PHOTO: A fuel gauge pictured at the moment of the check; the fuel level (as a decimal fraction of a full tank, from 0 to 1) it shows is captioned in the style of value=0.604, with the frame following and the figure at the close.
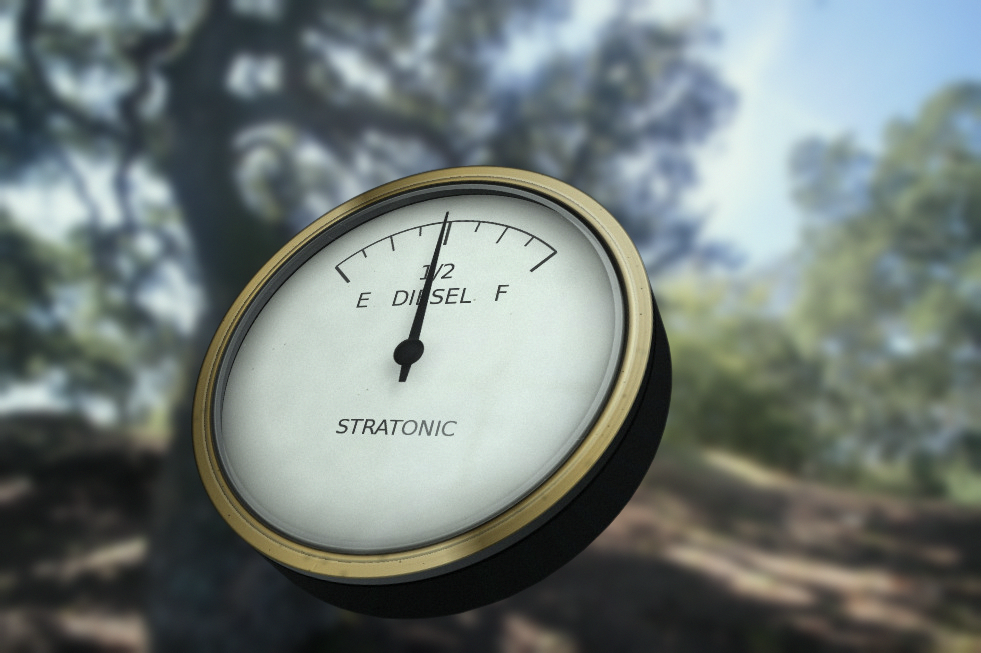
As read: value=0.5
